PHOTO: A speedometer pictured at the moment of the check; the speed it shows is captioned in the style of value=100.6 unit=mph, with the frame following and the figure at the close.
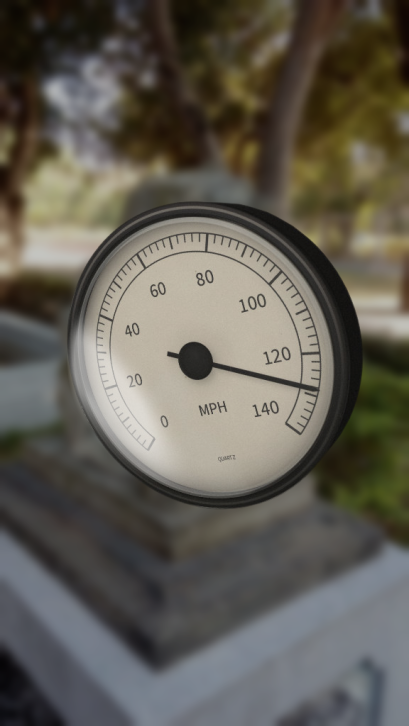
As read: value=128 unit=mph
